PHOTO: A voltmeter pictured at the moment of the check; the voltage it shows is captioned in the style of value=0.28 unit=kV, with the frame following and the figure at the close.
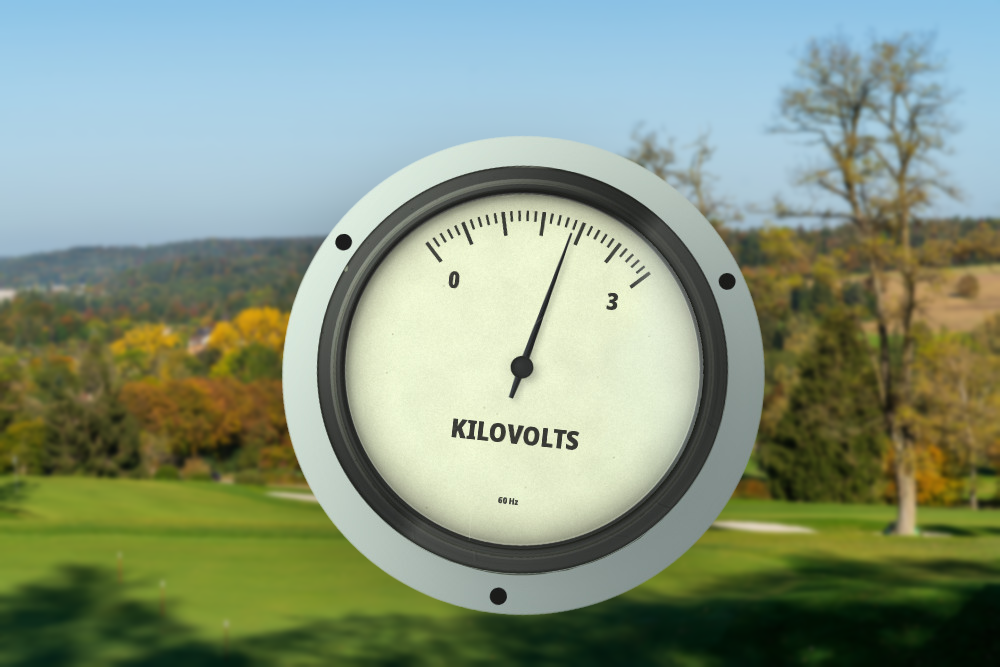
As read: value=1.9 unit=kV
